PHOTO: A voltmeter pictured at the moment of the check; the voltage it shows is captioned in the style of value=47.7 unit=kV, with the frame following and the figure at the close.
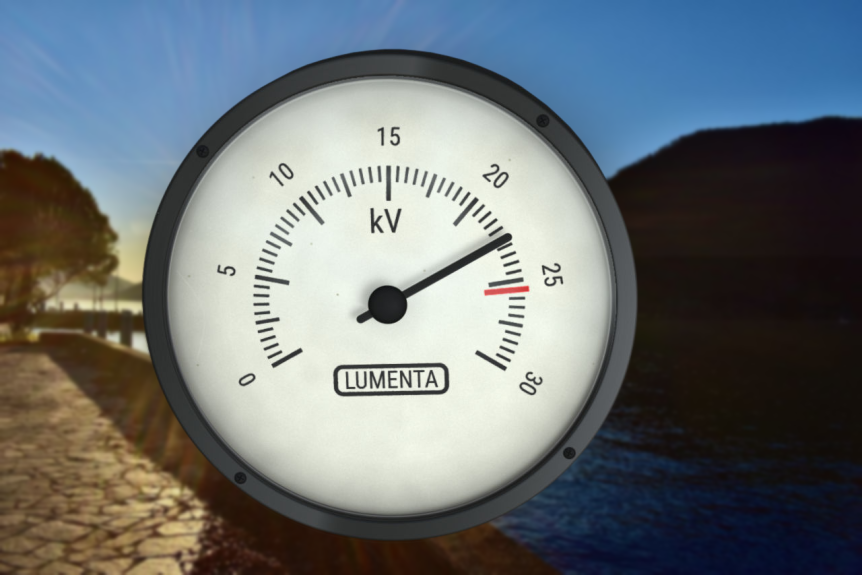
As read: value=22.5 unit=kV
